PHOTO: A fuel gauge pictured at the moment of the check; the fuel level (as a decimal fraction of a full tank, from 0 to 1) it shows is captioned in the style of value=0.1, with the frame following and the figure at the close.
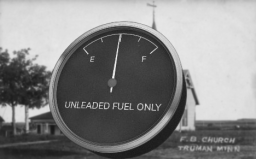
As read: value=0.5
